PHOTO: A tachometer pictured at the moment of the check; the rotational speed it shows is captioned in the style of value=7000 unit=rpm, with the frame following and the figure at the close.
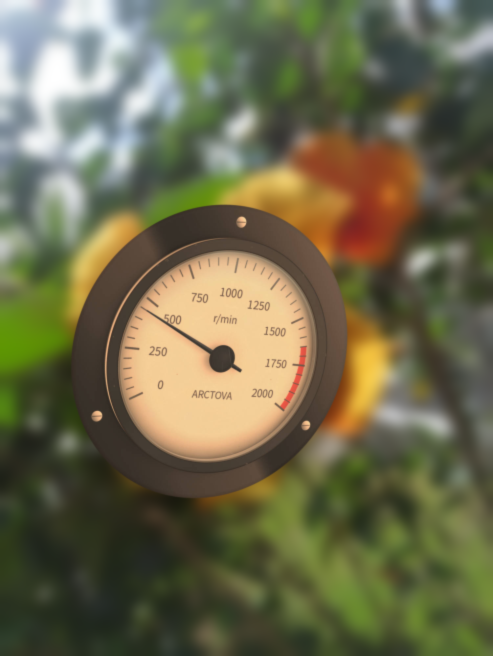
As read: value=450 unit=rpm
